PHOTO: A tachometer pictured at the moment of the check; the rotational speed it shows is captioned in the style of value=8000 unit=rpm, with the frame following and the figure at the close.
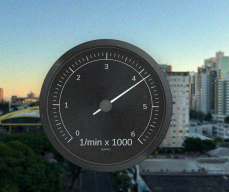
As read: value=4200 unit=rpm
